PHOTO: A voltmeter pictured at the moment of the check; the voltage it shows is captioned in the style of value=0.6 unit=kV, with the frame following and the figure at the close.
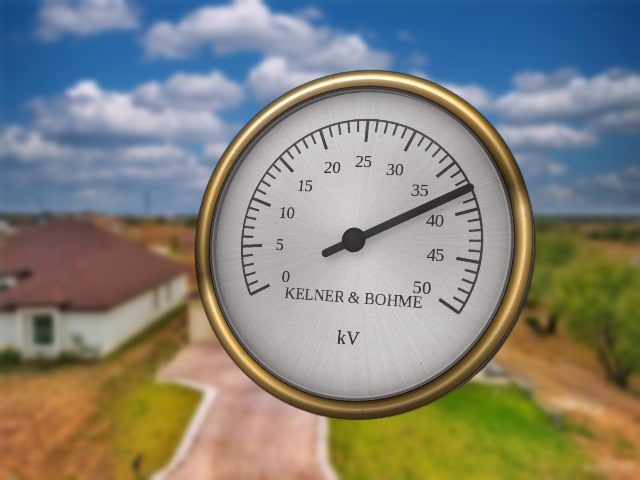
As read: value=38 unit=kV
